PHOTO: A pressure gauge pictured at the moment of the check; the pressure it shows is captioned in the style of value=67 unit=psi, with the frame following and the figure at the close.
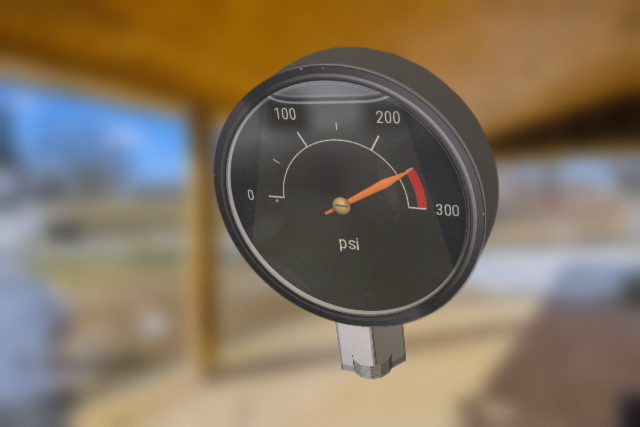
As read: value=250 unit=psi
